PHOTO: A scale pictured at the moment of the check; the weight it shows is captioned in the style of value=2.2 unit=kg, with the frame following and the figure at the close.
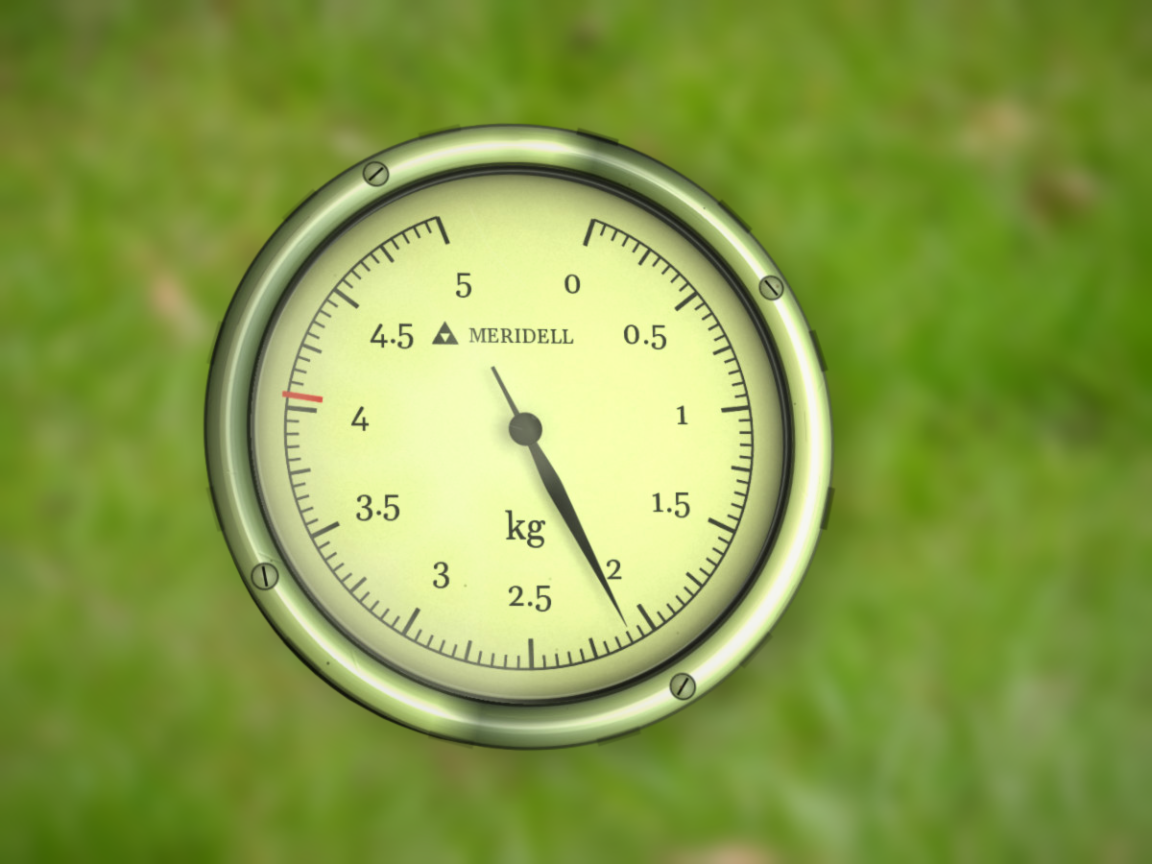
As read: value=2.1 unit=kg
